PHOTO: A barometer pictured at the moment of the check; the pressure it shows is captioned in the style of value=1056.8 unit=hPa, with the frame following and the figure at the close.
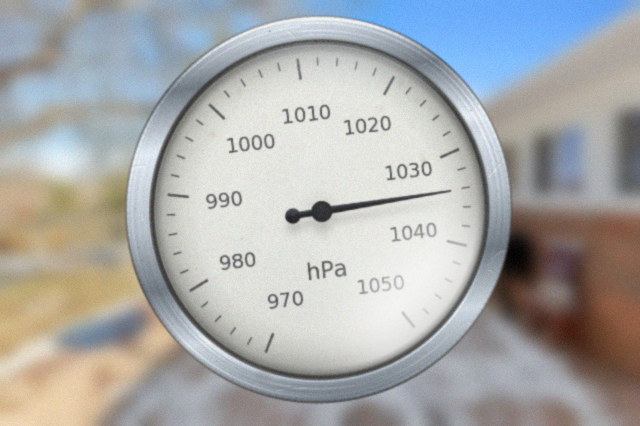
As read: value=1034 unit=hPa
